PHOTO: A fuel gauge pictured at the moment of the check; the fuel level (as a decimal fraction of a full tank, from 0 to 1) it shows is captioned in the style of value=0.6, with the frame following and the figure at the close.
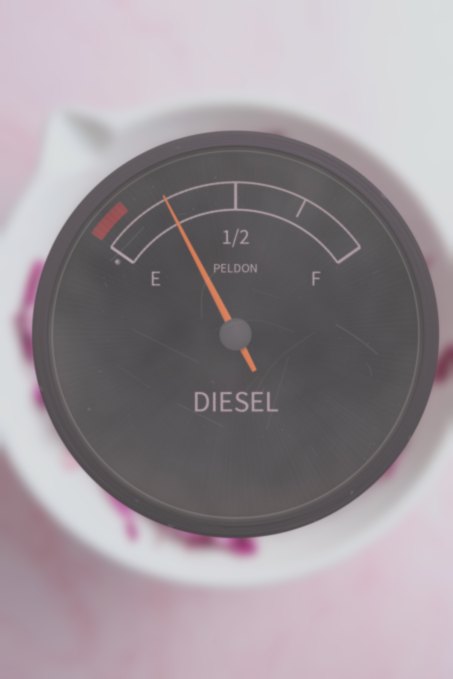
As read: value=0.25
